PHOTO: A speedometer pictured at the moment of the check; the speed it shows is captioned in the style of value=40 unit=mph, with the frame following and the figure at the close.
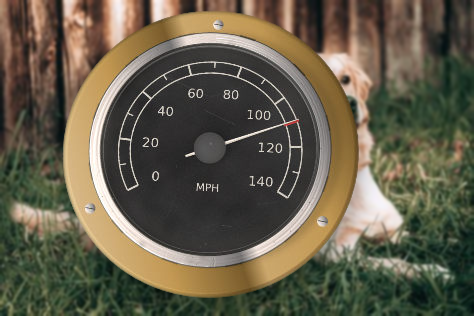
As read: value=110 unit=mph
